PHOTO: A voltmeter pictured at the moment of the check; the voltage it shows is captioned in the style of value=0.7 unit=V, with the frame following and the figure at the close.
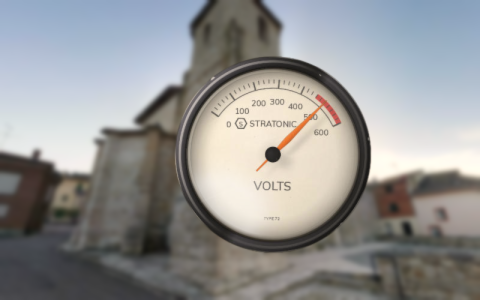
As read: value=500 unit=V
